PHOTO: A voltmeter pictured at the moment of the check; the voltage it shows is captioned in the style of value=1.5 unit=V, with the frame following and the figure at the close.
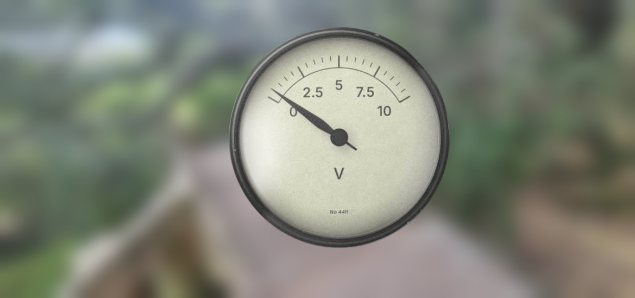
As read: value=0.5 unit=V
